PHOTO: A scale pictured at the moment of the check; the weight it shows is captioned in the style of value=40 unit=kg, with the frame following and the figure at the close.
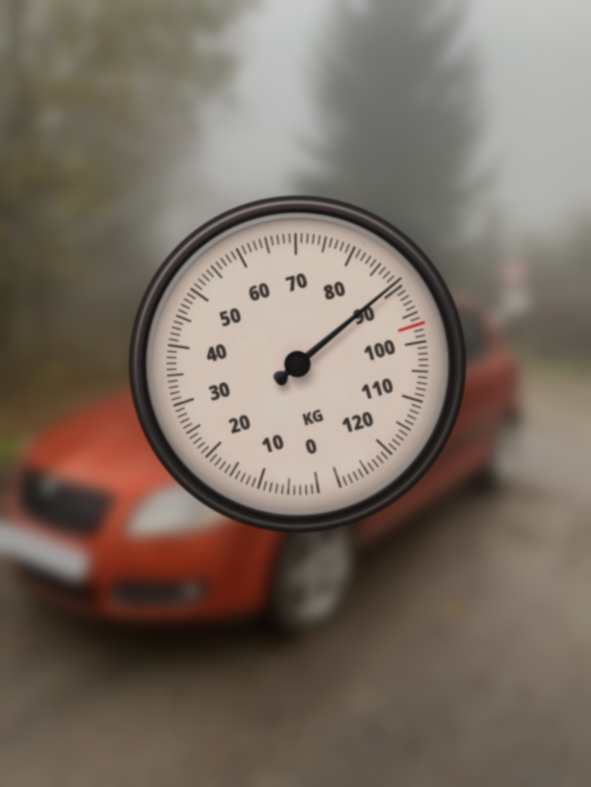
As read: value=89 unit=kg
